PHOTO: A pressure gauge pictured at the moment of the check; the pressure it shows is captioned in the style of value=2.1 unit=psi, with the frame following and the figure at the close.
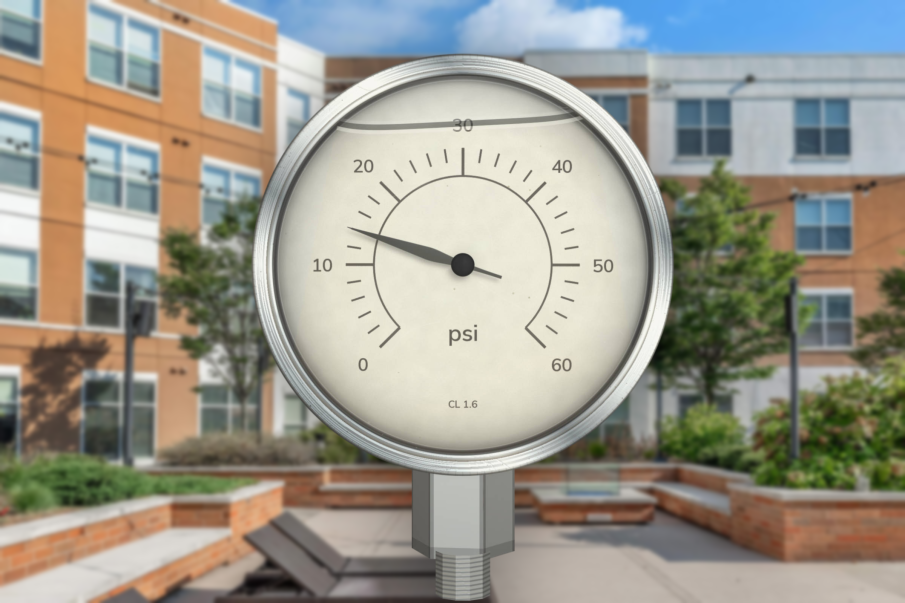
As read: value=14 unit=psi
